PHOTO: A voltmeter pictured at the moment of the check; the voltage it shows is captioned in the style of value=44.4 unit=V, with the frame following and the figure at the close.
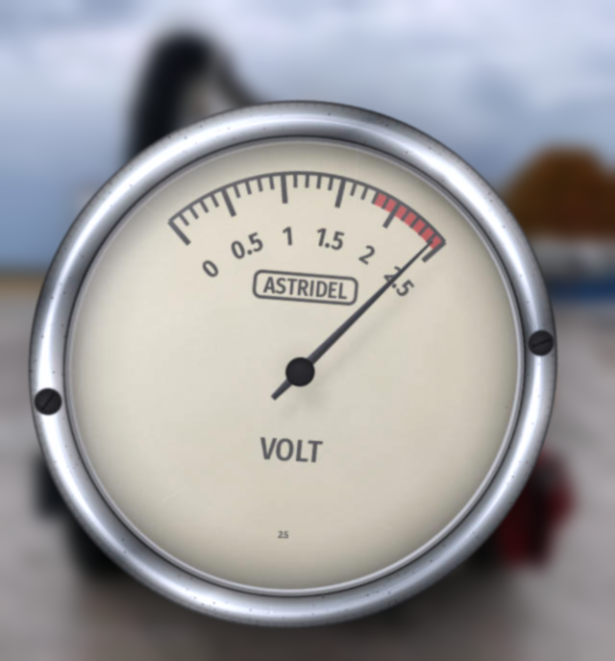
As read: value=2.4 unit=V
